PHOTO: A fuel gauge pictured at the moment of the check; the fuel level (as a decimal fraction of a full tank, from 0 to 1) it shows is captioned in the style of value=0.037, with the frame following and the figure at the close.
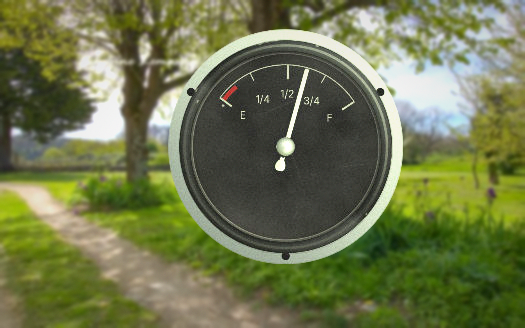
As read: value=0.625
